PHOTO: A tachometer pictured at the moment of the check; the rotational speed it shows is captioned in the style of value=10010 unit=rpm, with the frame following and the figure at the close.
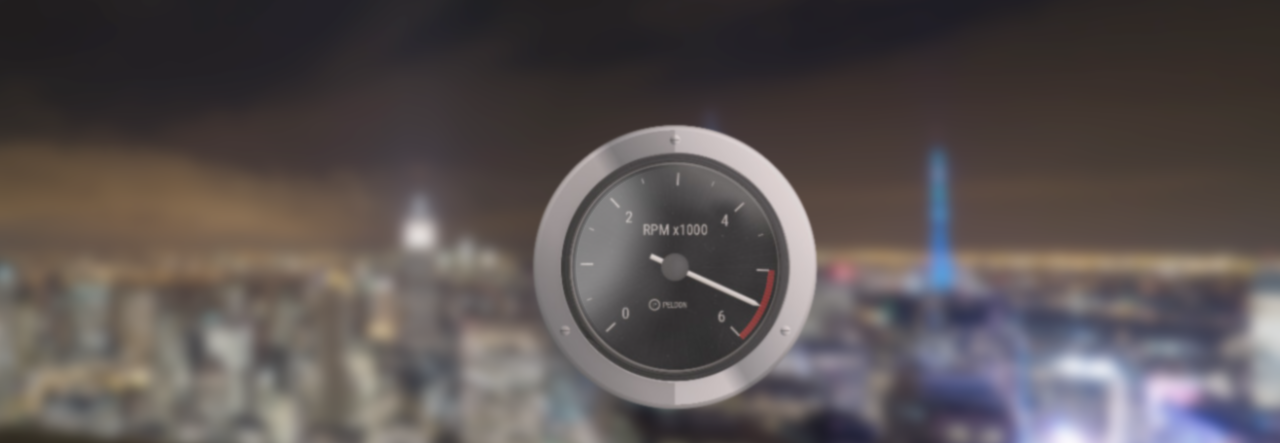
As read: value=5500 unit=rpm
